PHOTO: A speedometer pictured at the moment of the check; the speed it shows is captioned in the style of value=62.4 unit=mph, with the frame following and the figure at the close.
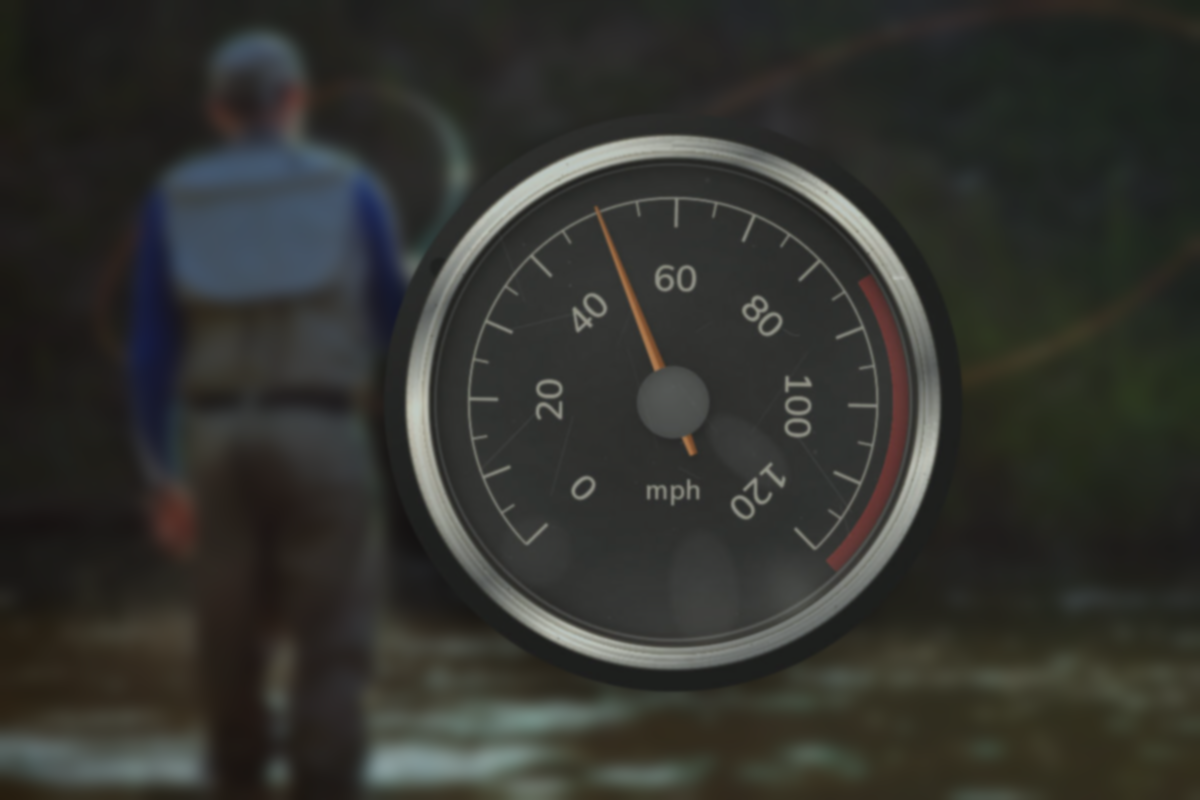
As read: value=50 unit=mph
